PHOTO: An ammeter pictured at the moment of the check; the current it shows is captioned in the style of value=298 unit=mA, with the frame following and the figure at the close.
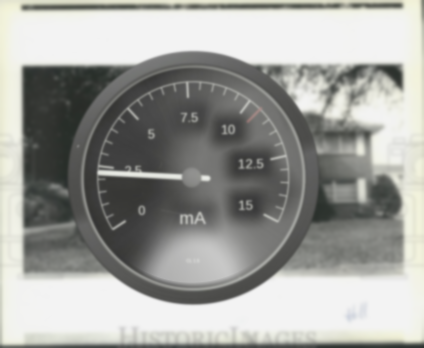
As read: value=2.25 unit=mA
